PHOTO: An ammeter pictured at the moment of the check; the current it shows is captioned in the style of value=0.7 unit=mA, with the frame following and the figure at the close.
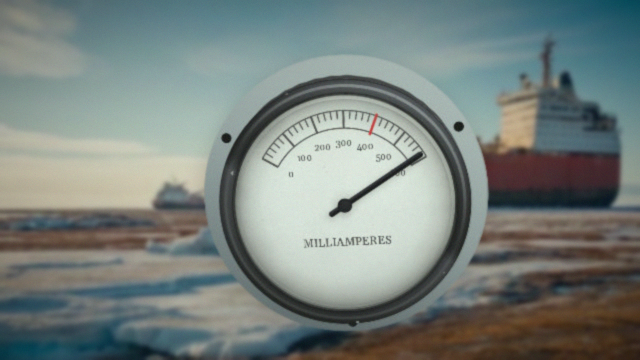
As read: value=580 unit=mA
